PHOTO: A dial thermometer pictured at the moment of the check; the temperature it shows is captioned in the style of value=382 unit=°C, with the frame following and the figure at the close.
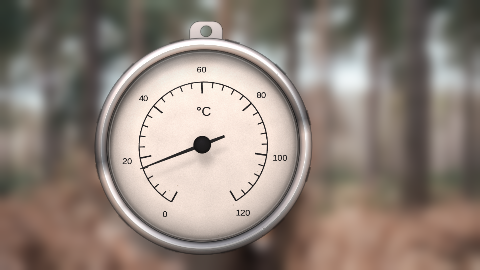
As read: value=16 unit=°C
